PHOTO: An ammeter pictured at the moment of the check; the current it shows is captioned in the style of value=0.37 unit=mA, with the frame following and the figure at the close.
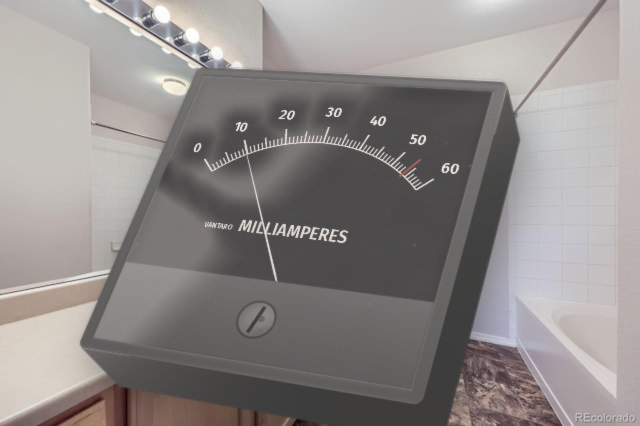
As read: value=10 unit=mA
